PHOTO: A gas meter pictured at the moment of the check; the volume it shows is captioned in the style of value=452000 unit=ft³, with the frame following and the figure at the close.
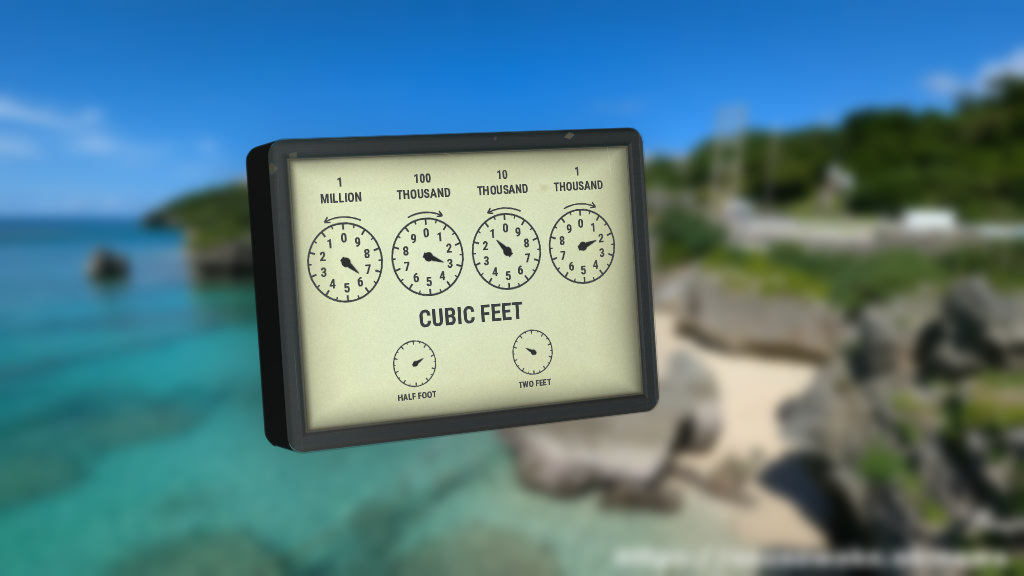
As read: value=631200 unit=ft³
